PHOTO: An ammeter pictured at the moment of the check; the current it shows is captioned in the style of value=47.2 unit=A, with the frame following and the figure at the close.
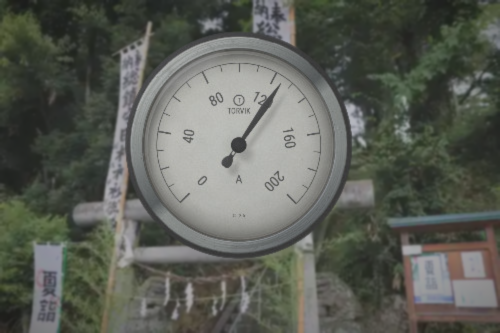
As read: value=125 unit=A
